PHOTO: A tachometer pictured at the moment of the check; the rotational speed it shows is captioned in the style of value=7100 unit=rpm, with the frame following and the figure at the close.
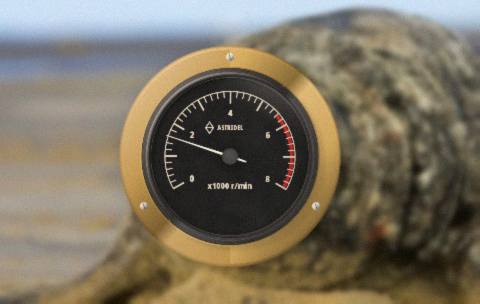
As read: value=1600 unit=rpm
